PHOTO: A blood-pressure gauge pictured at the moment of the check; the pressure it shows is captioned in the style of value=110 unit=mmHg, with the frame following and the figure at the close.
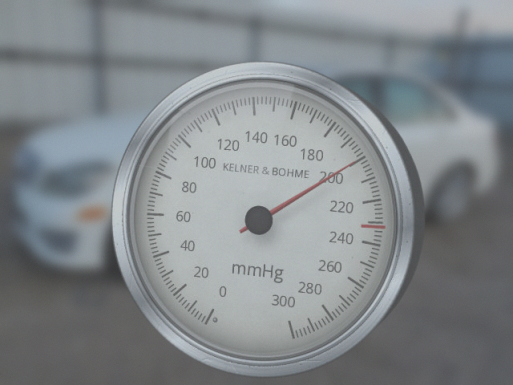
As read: value=200 unit=mmHg
